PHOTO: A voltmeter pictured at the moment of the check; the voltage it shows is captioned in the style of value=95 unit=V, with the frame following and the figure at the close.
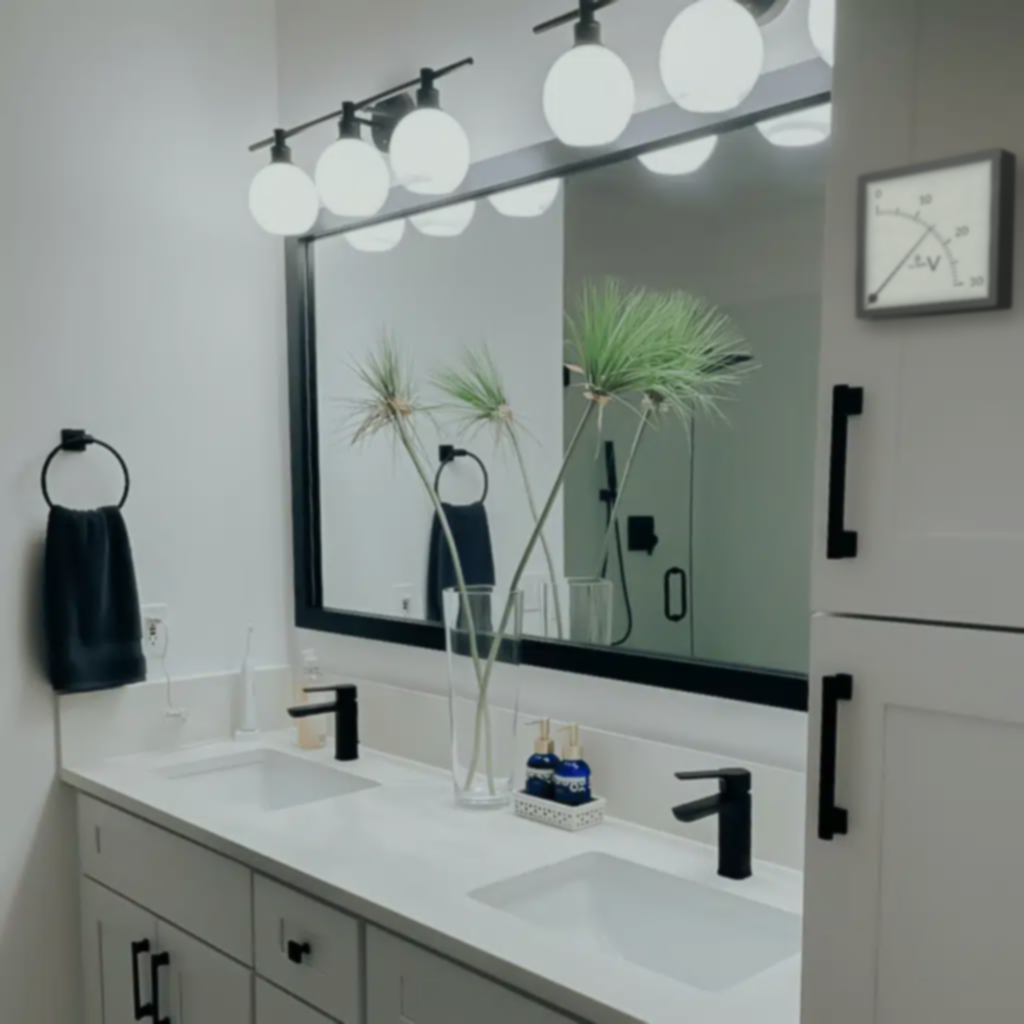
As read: value=15 unit=V
